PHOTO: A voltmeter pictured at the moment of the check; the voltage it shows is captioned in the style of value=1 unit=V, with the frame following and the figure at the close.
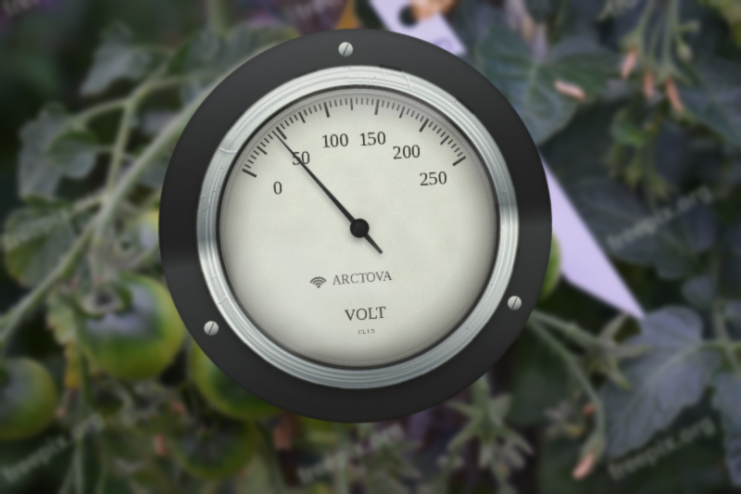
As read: value=45 unit=V
